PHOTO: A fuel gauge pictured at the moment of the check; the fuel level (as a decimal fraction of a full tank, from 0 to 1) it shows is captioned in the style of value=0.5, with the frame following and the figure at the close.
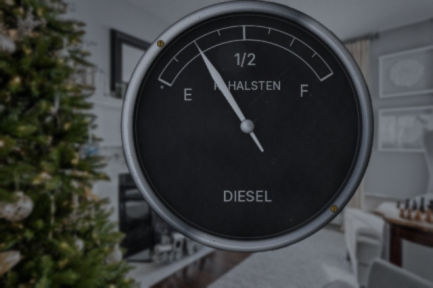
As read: value=0.25
